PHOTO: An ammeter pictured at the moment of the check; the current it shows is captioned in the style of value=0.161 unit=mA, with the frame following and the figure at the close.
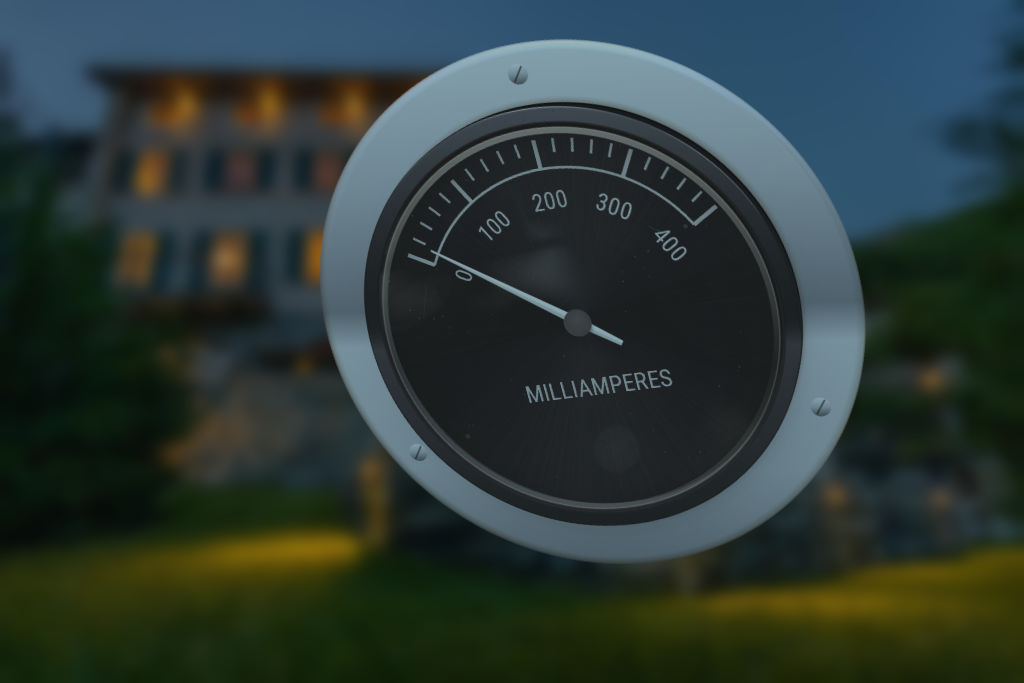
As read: value=20 unit=mA
